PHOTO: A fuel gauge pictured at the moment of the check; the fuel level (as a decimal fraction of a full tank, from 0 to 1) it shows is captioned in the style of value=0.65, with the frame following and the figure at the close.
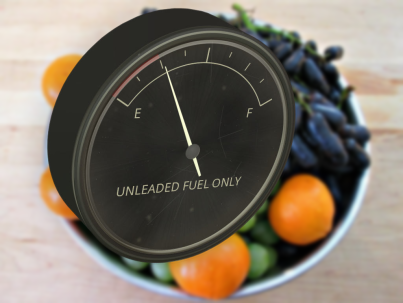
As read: value=0.25
